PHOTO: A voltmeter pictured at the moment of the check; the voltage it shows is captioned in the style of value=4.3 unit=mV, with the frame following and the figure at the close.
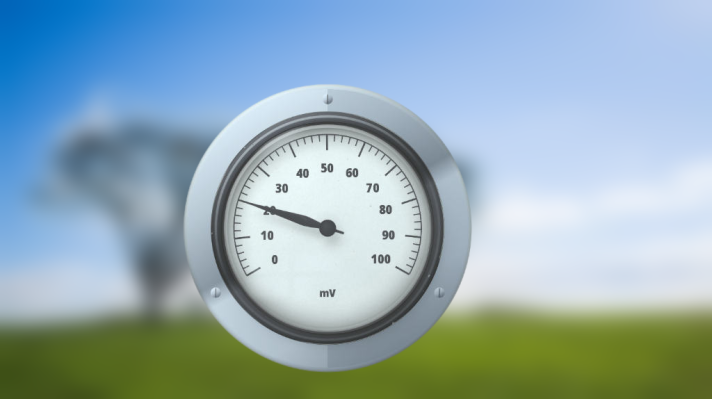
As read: value=20 unit=mV
